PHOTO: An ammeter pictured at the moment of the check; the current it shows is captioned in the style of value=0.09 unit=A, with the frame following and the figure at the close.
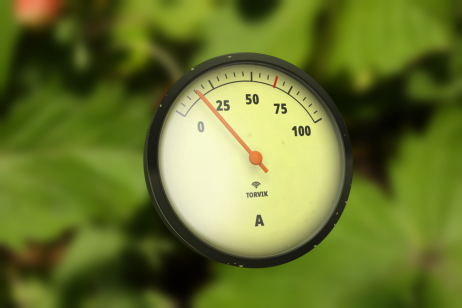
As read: value=15 unit=A
